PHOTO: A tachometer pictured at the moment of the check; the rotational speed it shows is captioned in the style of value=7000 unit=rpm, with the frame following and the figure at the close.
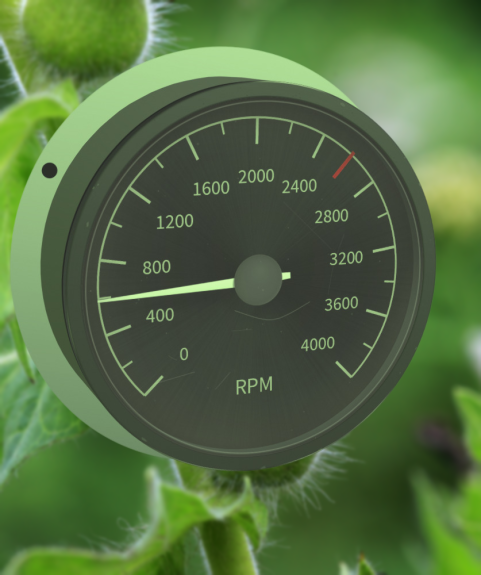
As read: value=600 unit=rpm
